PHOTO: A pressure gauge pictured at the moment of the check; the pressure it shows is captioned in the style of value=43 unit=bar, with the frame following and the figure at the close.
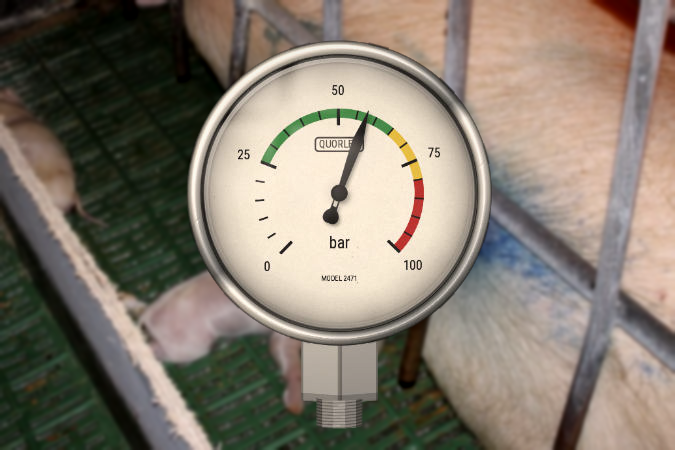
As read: value=57.5 unit=bar
